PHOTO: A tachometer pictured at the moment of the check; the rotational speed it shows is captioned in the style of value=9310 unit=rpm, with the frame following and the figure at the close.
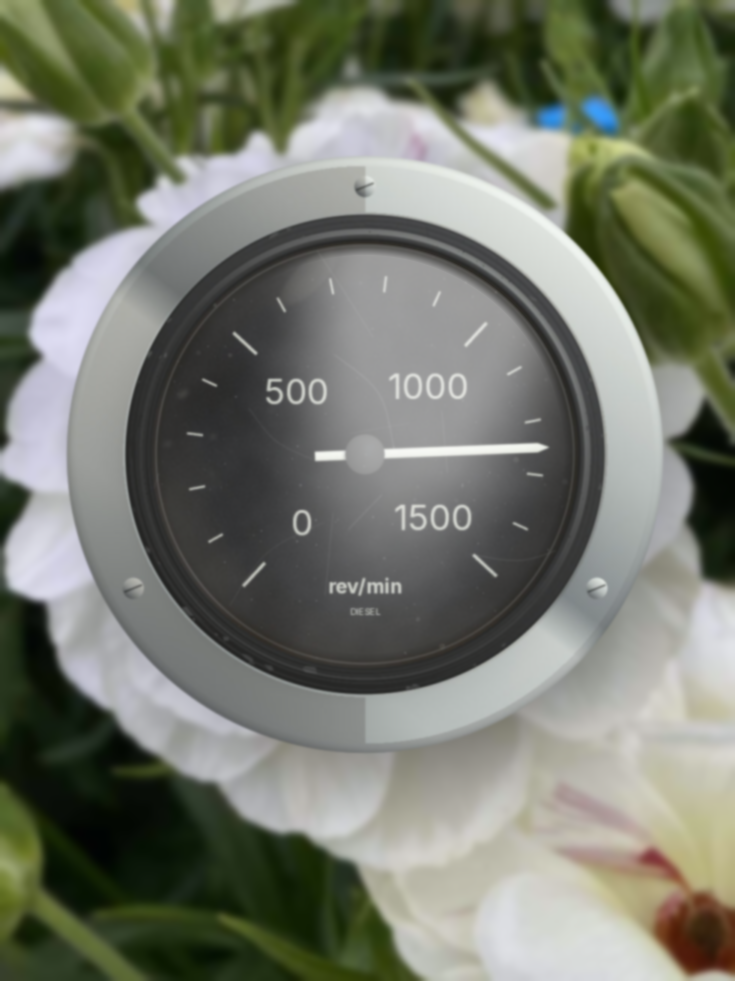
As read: value=1250 unit=rpm
